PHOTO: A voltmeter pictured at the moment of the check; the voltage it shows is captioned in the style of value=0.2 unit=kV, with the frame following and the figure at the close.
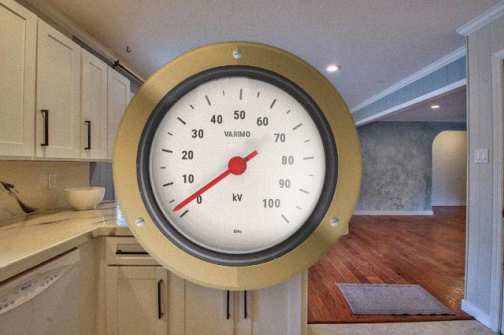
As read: value=2.5 unit=kV
